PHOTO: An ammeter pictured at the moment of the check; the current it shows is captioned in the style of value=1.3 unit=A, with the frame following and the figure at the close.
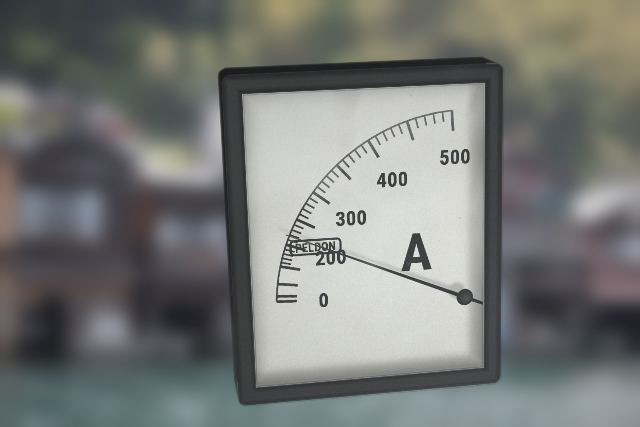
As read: value=220 unit=A
